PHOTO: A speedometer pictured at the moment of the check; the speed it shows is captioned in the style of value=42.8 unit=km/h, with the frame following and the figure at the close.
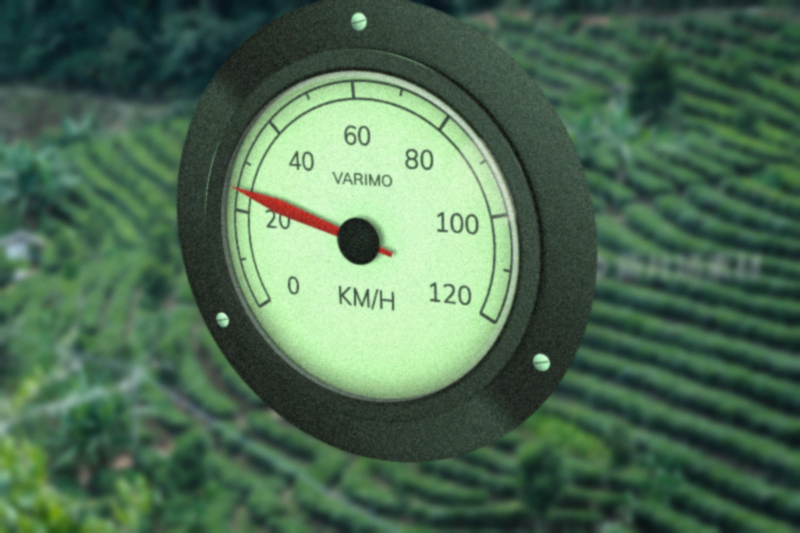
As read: value=25 unit=km/h
